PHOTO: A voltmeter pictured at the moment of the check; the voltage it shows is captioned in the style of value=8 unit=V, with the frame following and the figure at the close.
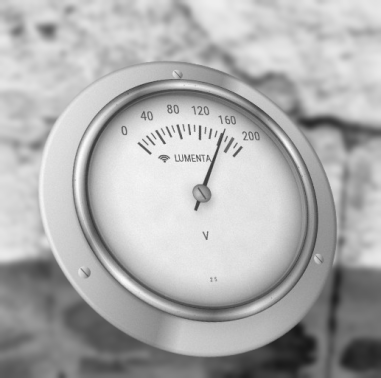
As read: value=160 unit=V
